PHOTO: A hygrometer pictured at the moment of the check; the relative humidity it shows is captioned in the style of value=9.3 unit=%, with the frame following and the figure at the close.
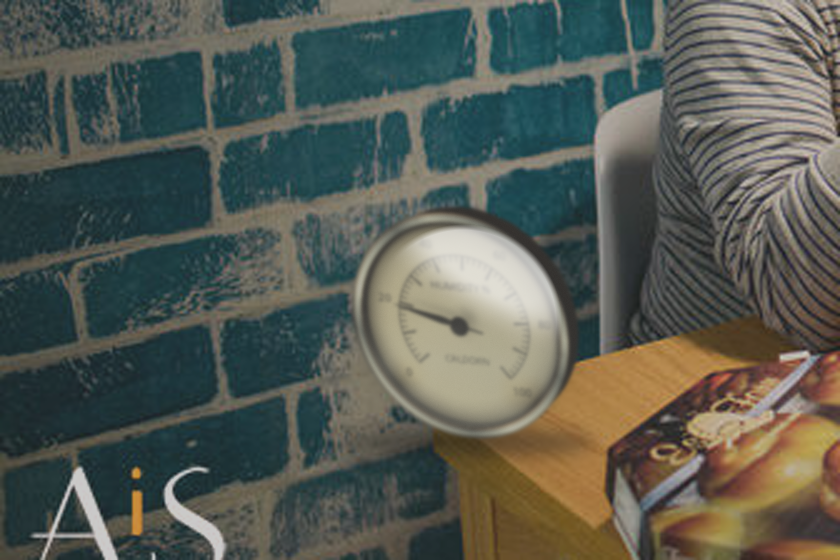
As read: value=20 unit=%
